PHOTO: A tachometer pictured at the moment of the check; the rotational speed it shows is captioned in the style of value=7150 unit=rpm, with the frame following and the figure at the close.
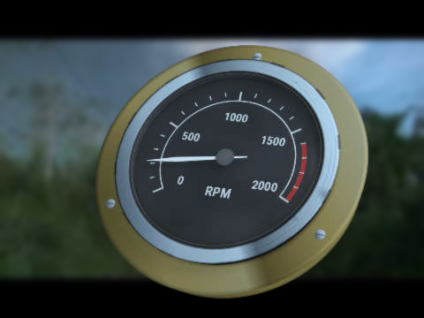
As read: value=200 unit=rpm
